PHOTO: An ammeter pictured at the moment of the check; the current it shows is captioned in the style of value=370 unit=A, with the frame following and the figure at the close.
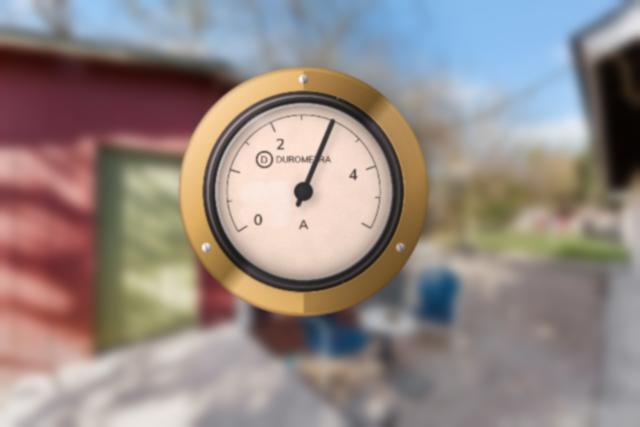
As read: value=3 unit=A
